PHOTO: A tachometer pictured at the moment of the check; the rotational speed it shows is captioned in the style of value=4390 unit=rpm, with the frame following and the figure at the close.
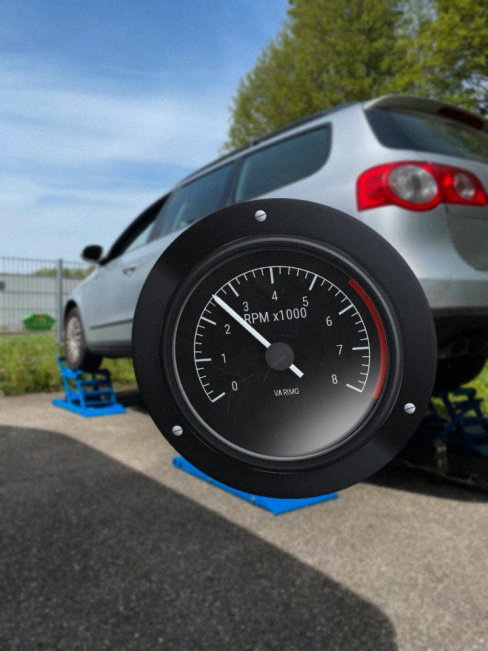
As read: value=2600 unit=rpm
